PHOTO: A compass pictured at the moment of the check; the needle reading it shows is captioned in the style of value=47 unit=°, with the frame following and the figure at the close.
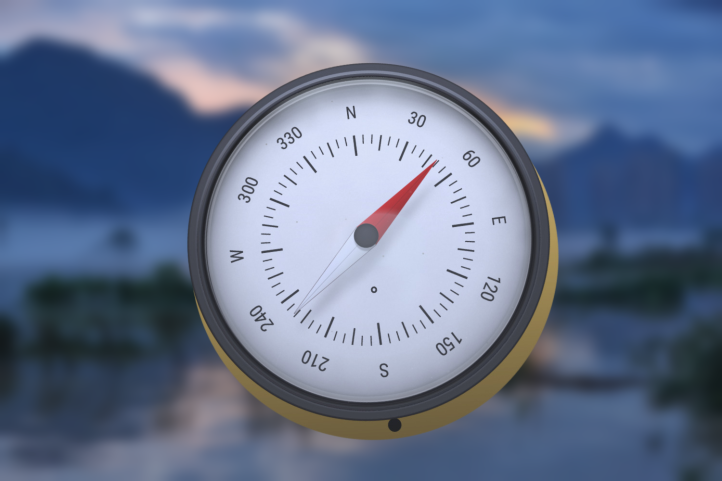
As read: value=50 unit=°
